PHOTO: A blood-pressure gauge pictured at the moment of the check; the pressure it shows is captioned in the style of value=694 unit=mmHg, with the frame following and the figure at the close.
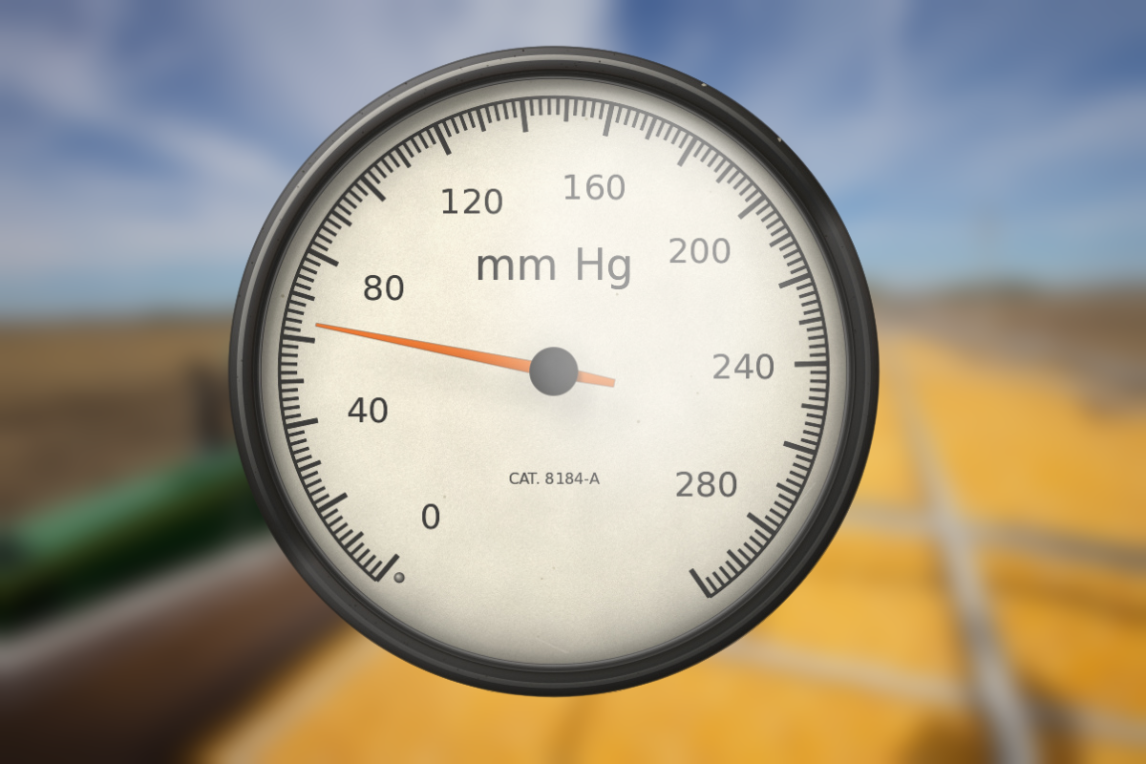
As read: value=64 unit=mmHg
